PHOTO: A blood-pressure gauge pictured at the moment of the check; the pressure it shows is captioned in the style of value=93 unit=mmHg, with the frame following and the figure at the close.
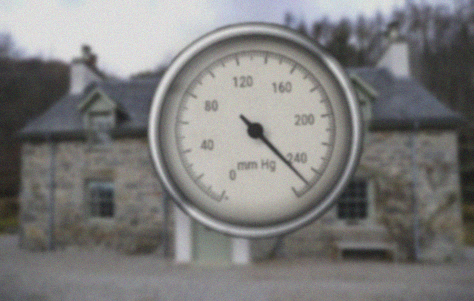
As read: value=250 unit=mmHg
